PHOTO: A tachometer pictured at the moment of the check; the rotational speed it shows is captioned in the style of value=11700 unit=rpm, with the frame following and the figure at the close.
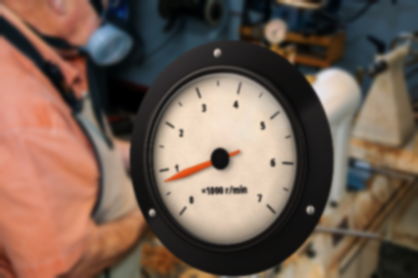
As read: value=750 unit=rpm
